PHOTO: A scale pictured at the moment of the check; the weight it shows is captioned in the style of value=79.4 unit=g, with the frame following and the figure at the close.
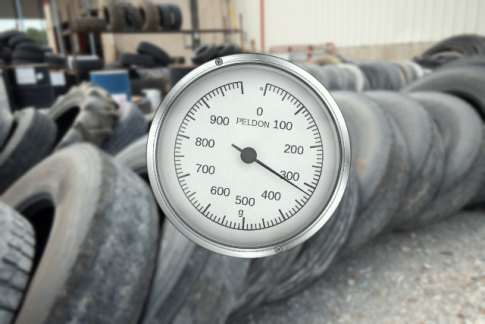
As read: value=320 unit=g
